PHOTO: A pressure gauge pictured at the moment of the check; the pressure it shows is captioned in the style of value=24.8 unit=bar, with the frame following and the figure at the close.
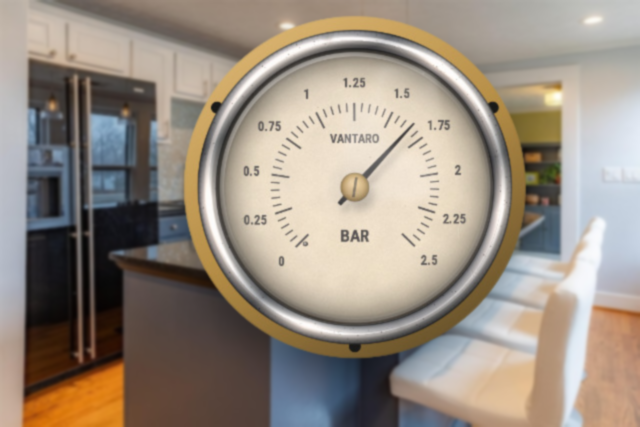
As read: value=1.65 unit=bar
